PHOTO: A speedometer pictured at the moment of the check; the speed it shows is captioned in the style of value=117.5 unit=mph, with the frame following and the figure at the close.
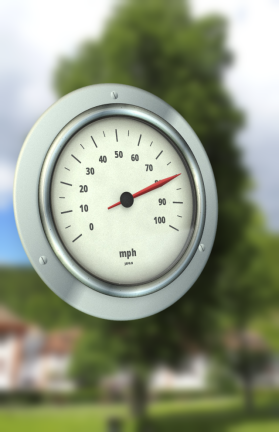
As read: value=80 unit=mph
